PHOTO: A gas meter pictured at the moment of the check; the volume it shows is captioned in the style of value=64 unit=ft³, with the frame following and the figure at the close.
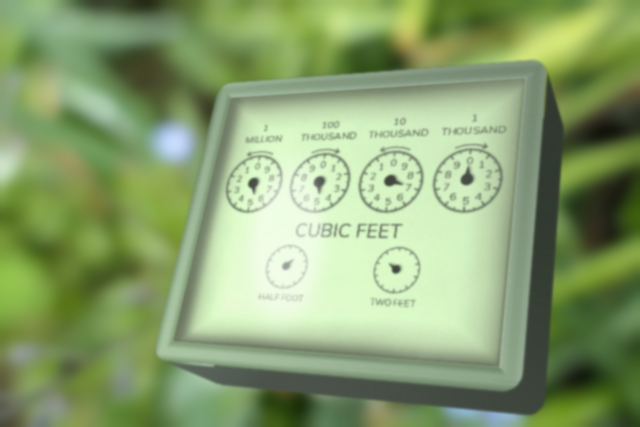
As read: value=547000 unit=ft³
